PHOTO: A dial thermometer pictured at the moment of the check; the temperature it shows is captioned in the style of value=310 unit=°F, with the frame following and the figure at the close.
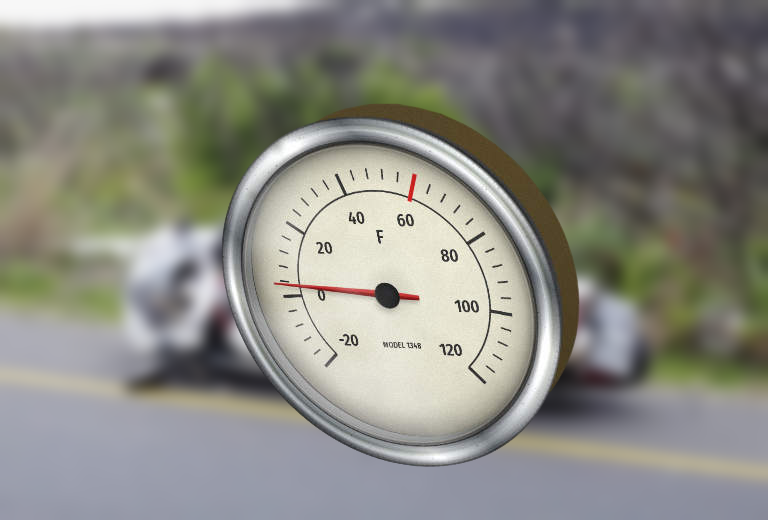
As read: value=4 unit=°F
